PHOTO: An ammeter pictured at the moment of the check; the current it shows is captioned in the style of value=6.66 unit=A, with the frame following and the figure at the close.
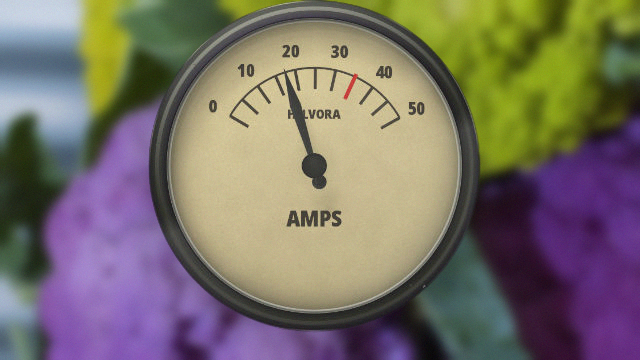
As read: value=17.5 unit=A
